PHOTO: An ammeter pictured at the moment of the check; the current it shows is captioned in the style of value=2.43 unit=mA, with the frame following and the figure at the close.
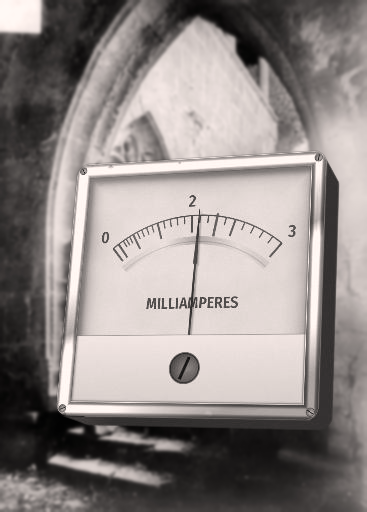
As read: value=2.1 unit=mA
